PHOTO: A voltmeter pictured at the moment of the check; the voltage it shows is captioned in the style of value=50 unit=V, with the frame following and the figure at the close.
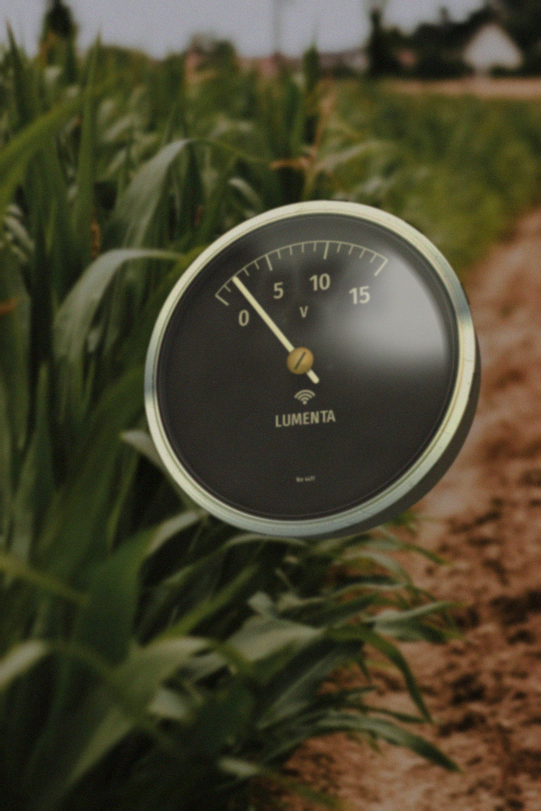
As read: value=2 unit=V
